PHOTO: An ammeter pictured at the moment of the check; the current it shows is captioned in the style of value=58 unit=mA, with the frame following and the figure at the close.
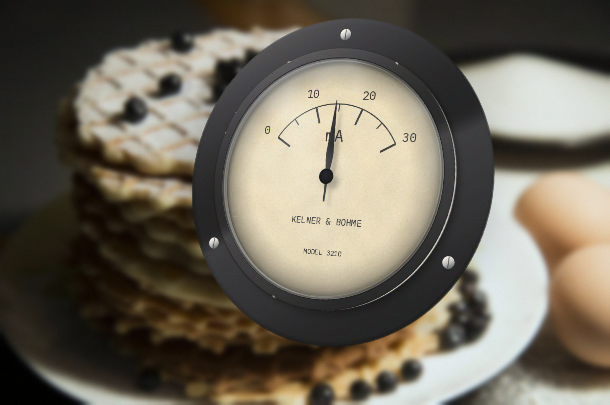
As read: value=15 unit=mA
